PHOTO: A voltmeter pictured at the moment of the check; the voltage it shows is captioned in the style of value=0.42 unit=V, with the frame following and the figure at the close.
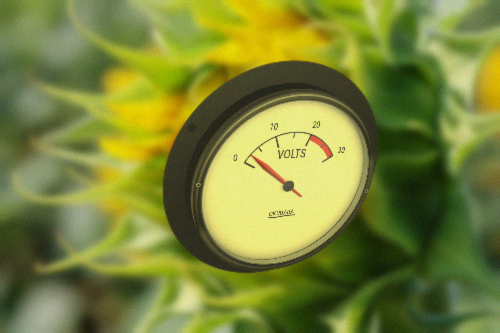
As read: value=2.5 unit=V
